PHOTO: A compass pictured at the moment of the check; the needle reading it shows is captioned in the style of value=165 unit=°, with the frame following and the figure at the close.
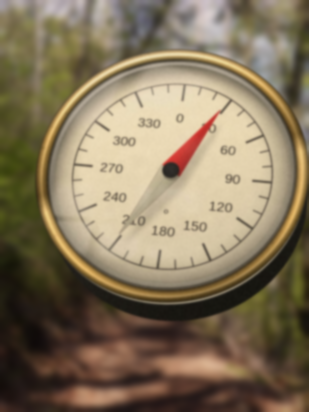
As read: value=30 unit=°
